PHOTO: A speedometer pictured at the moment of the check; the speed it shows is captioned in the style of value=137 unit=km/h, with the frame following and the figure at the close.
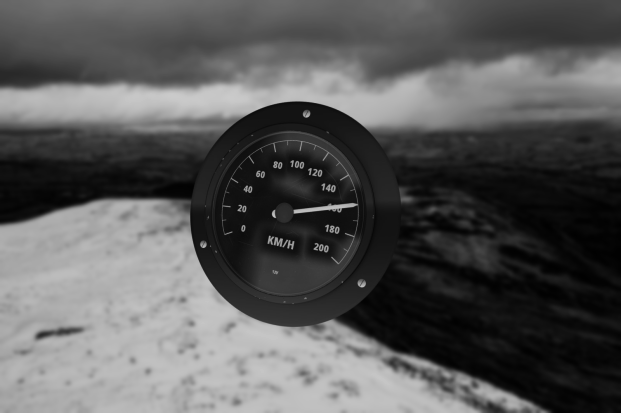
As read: value=160 unit=km/h
